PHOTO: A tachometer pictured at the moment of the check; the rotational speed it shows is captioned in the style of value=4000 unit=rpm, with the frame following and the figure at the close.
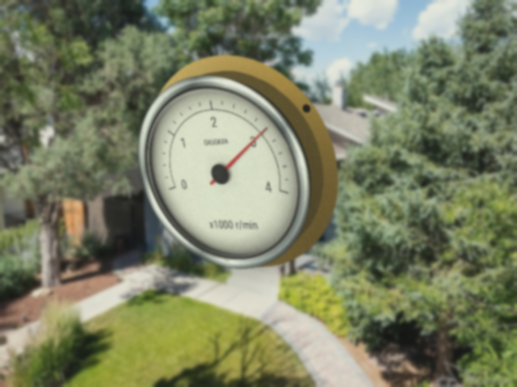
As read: value=3000 unit=rpm
